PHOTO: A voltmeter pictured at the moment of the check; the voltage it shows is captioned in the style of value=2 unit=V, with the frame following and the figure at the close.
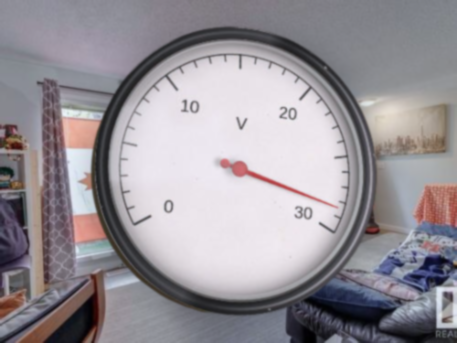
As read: value=28.5 unit=V
